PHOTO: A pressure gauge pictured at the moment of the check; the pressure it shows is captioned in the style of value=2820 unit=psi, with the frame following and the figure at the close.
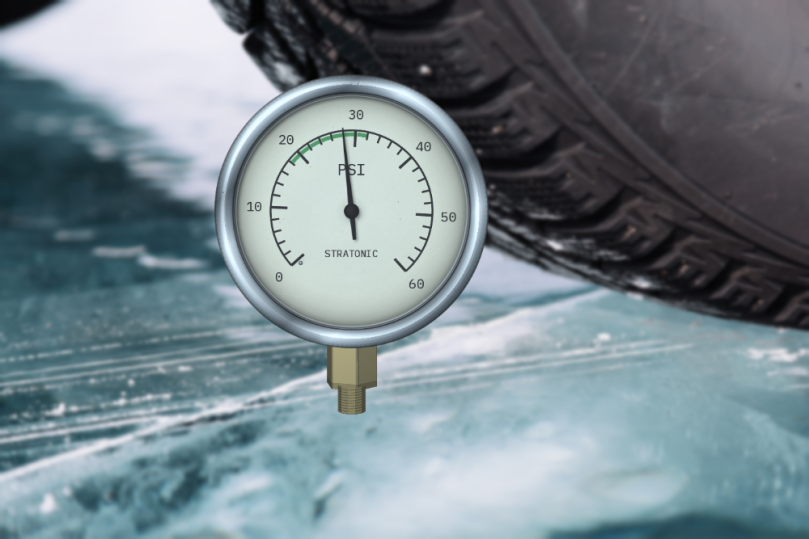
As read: value=28 unit=psi
